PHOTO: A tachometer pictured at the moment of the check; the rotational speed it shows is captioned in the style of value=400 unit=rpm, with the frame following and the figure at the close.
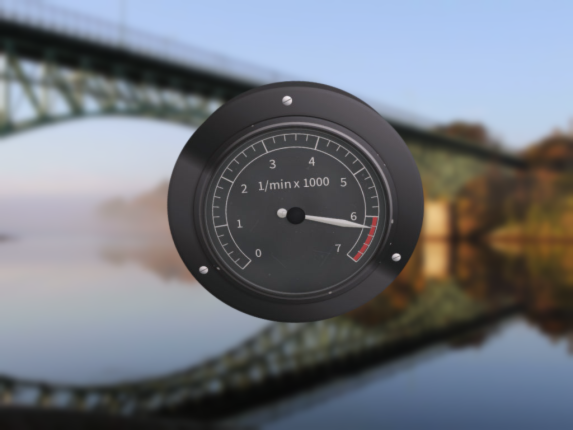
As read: value=6200 unit=rpm
